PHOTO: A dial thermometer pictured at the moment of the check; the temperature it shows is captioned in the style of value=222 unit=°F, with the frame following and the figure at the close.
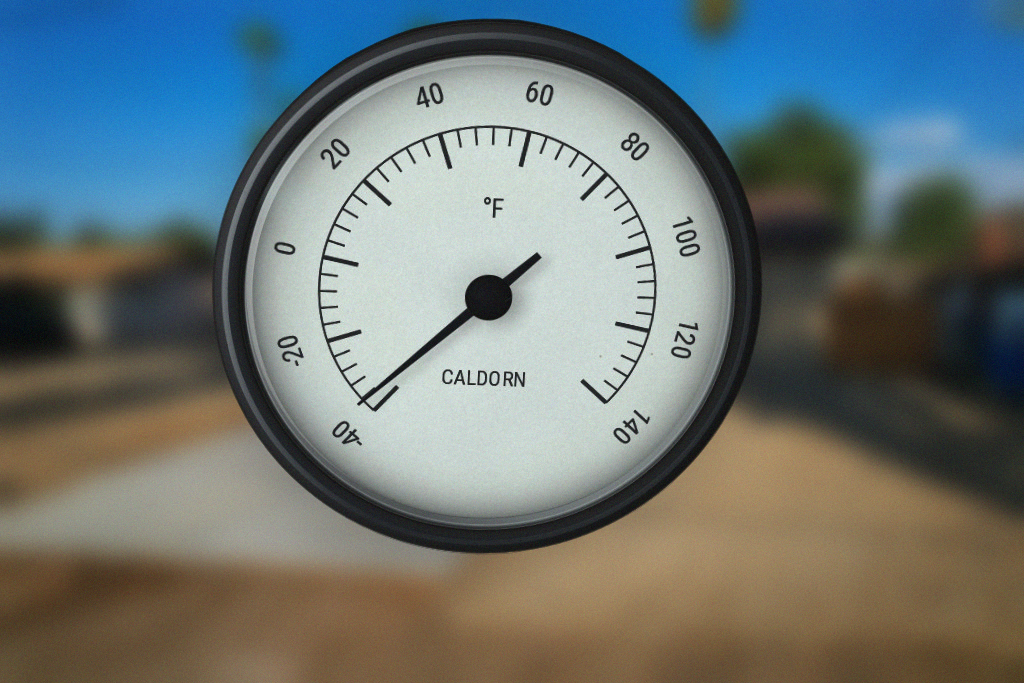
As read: value=-36 unit=°F
